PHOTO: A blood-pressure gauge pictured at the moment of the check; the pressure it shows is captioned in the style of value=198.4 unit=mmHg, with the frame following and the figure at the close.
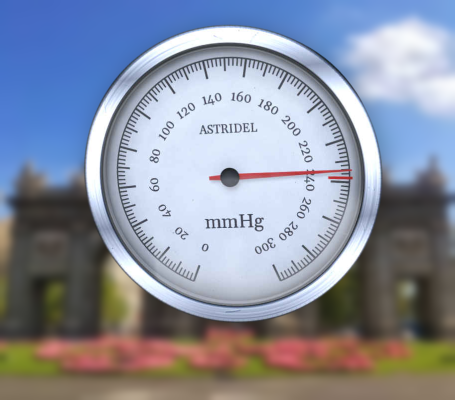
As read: value=234 unit=mmHg
